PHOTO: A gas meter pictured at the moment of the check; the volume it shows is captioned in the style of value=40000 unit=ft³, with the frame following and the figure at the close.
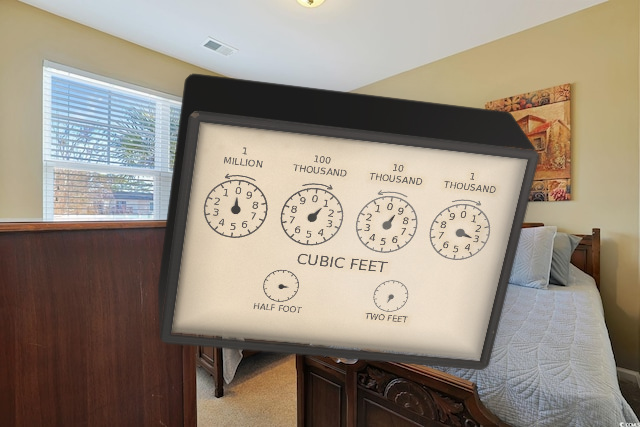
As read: value=9300 unit=ft³
